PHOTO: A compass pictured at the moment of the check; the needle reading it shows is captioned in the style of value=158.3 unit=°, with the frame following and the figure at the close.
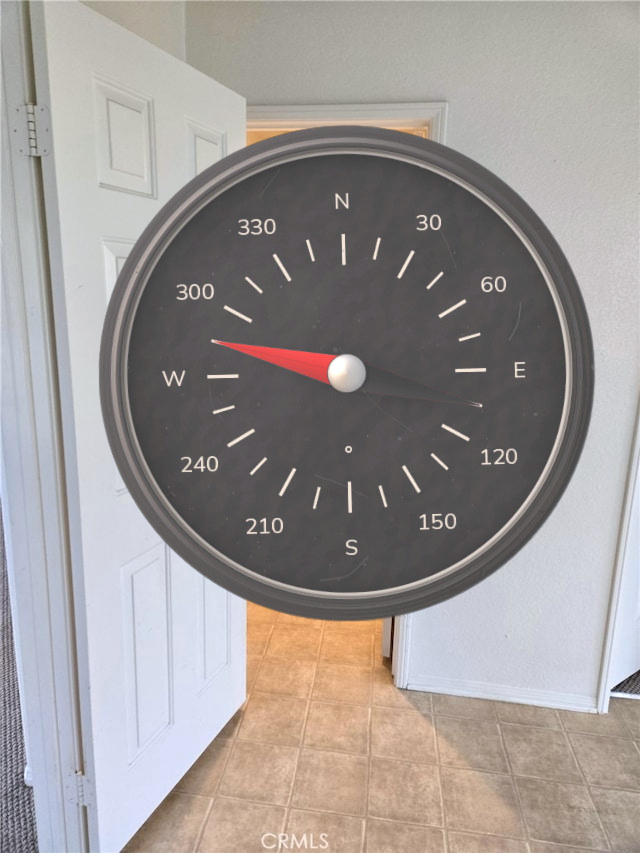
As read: value=285 unit=°
